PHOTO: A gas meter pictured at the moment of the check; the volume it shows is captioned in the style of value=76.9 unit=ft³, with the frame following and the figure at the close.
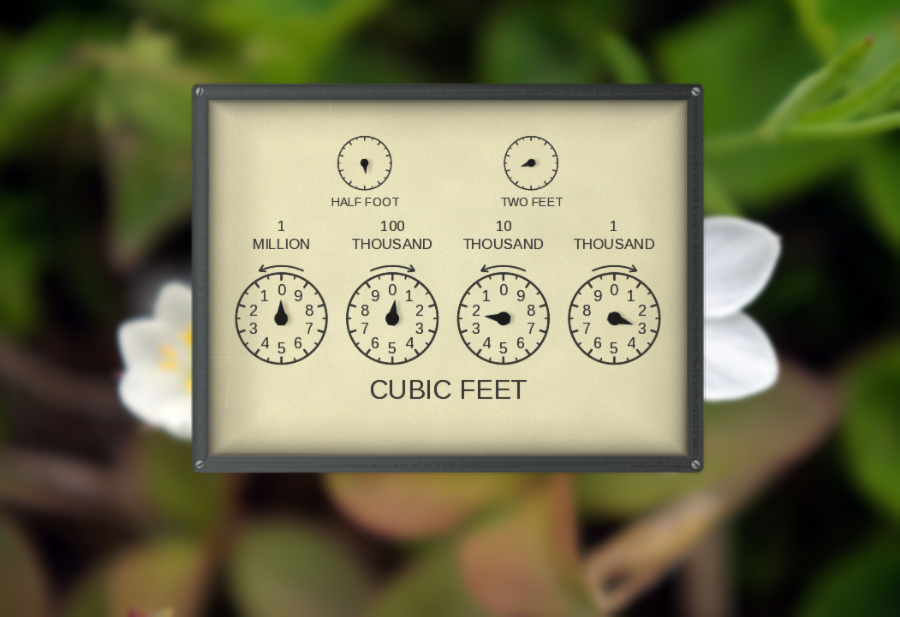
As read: value=2300 unit=ft³
